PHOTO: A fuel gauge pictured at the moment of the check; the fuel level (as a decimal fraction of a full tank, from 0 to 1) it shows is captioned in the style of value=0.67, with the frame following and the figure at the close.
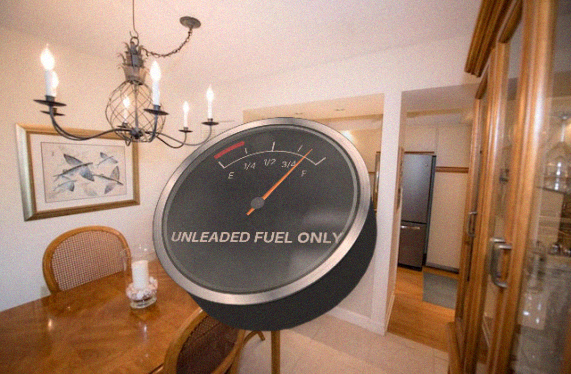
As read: value=0.875
